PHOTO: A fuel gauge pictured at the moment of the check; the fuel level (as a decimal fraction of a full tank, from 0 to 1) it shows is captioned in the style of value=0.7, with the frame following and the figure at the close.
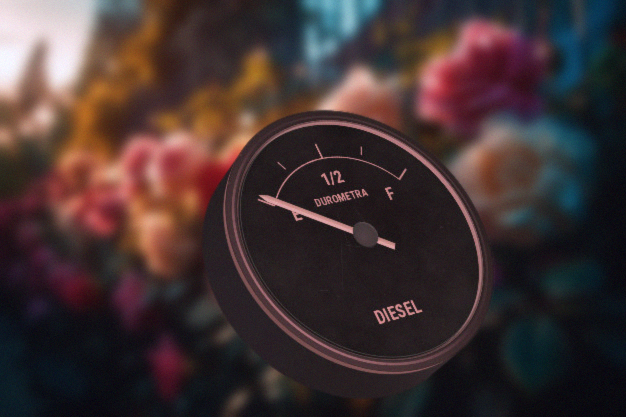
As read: value=0
